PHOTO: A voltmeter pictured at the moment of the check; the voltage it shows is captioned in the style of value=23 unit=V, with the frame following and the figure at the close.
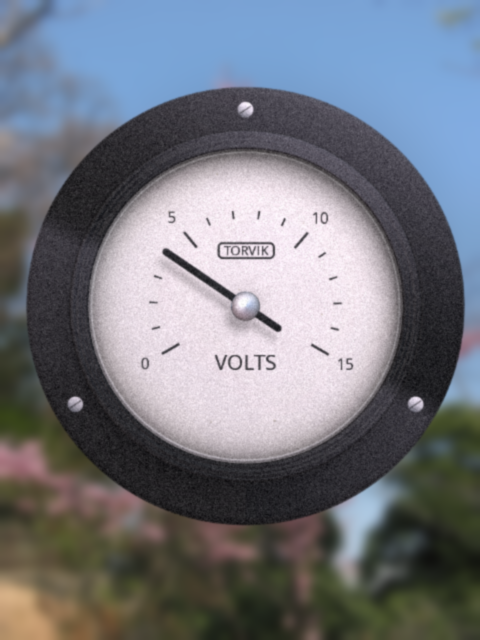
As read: value=4 unit=V
